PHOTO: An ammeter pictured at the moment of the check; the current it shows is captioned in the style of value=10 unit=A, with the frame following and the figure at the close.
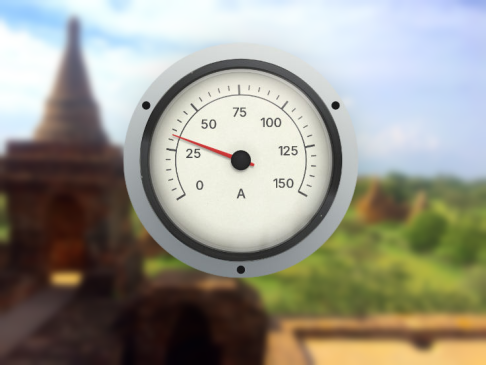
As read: value=32.5 unit=A
